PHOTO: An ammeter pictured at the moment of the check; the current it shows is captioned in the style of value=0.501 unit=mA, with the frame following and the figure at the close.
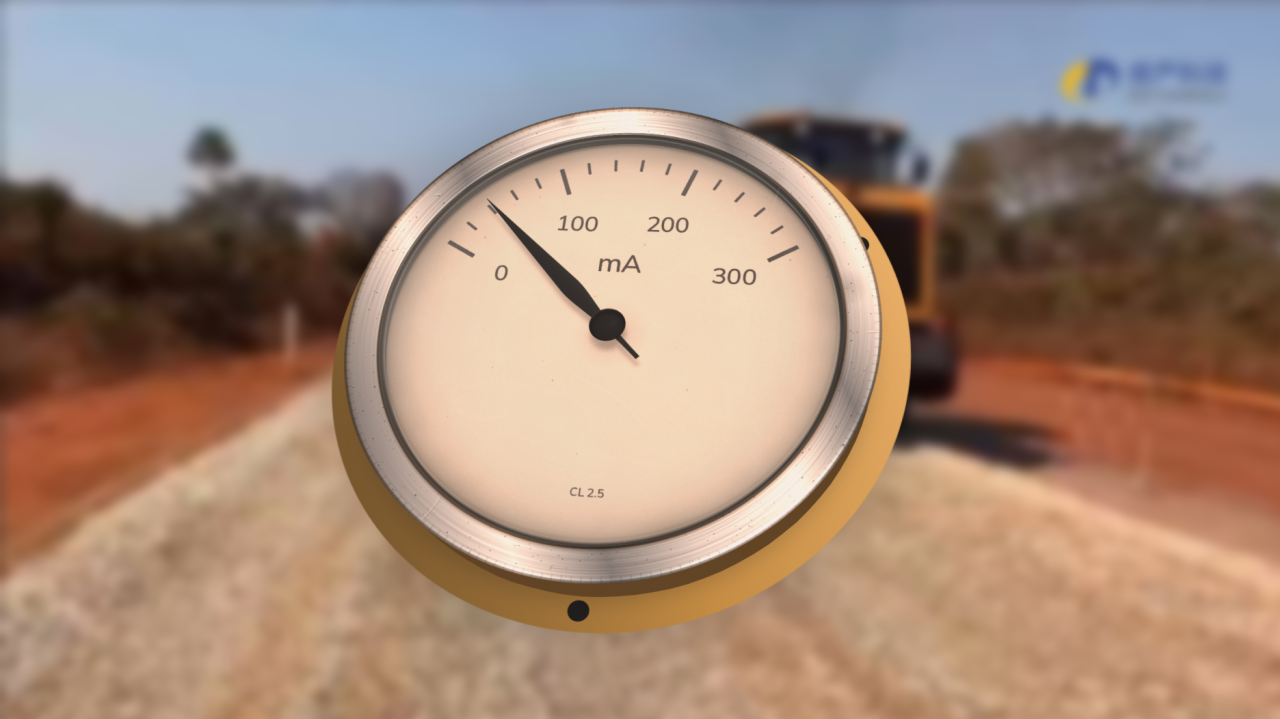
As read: value=40 unit=mA
